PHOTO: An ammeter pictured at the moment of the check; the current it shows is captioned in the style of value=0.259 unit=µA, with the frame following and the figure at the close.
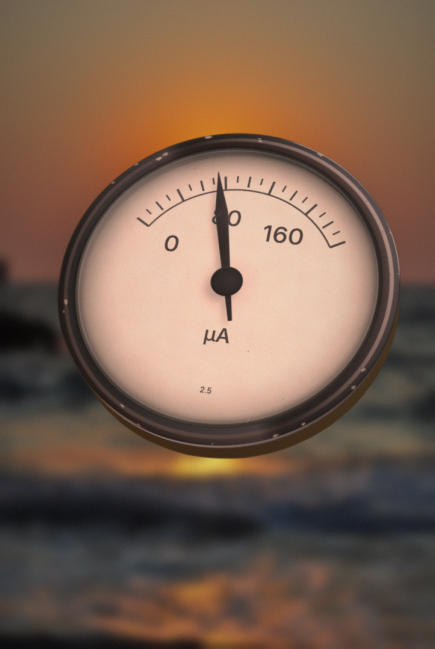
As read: value=75 unit=µA
